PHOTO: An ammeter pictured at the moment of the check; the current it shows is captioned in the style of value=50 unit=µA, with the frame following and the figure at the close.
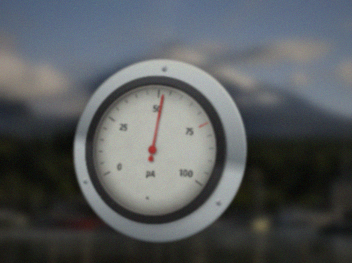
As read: value=52.5 unit=µA
